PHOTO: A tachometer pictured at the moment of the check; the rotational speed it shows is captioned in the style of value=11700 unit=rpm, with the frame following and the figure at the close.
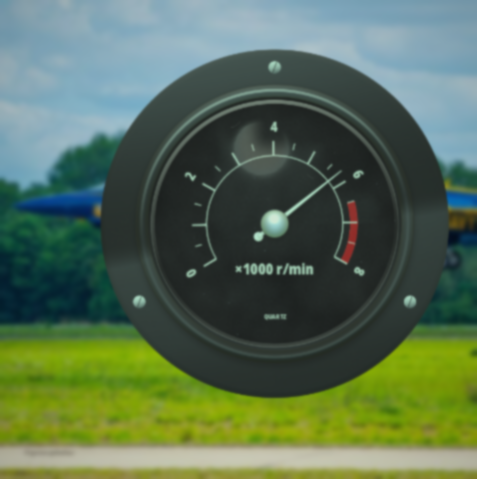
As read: value=5750 unit=rpm
